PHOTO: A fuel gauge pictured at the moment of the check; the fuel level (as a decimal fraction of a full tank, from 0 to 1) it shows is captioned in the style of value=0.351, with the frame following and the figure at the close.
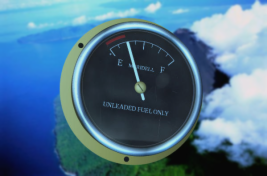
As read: value=0.25
